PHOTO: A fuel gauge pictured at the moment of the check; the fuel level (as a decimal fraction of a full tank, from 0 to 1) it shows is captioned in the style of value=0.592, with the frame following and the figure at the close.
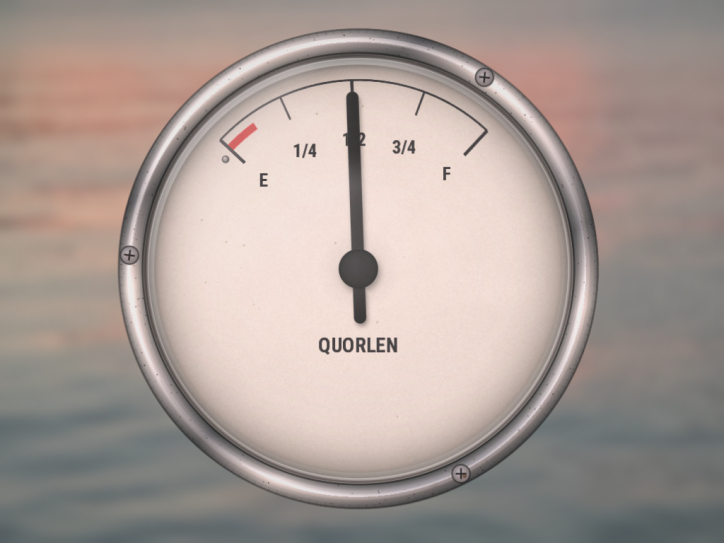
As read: value=0.5
